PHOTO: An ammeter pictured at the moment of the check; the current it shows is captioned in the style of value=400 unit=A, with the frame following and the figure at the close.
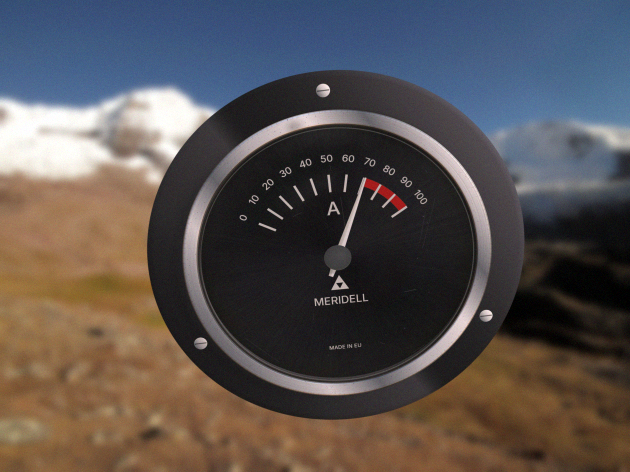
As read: value=70 unit=A
